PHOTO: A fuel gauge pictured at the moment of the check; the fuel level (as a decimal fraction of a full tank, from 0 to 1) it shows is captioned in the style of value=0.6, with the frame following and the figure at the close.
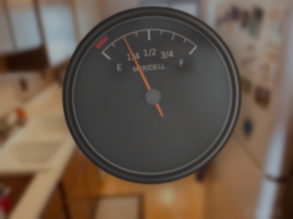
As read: value=0.25
